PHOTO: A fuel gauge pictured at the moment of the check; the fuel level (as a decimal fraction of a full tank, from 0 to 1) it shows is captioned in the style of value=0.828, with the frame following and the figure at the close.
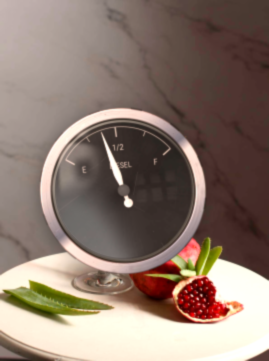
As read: value=0.375
